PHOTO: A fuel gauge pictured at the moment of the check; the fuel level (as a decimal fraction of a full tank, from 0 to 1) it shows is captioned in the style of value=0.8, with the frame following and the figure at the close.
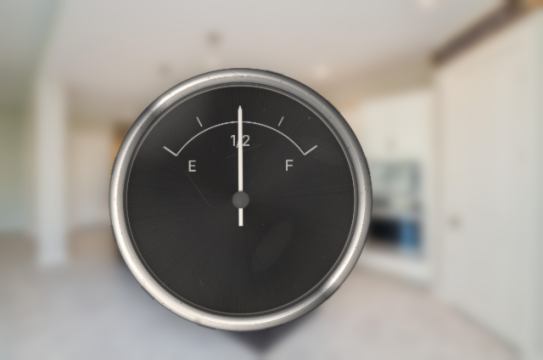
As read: value=0.5
